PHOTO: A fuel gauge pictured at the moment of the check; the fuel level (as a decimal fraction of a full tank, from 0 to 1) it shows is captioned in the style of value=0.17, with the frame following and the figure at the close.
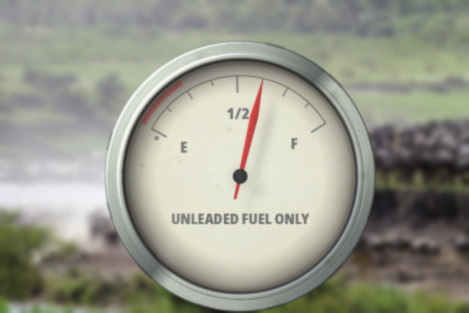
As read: value=0.625
